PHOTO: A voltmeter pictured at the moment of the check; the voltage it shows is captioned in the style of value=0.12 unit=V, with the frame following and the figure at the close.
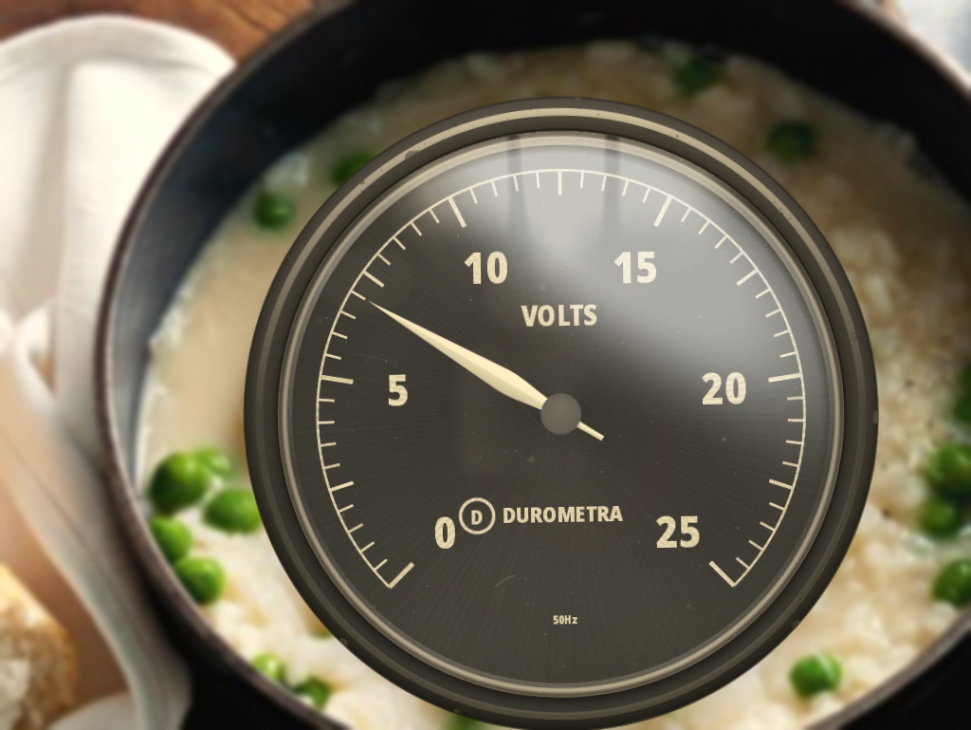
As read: value=7 unit=V
